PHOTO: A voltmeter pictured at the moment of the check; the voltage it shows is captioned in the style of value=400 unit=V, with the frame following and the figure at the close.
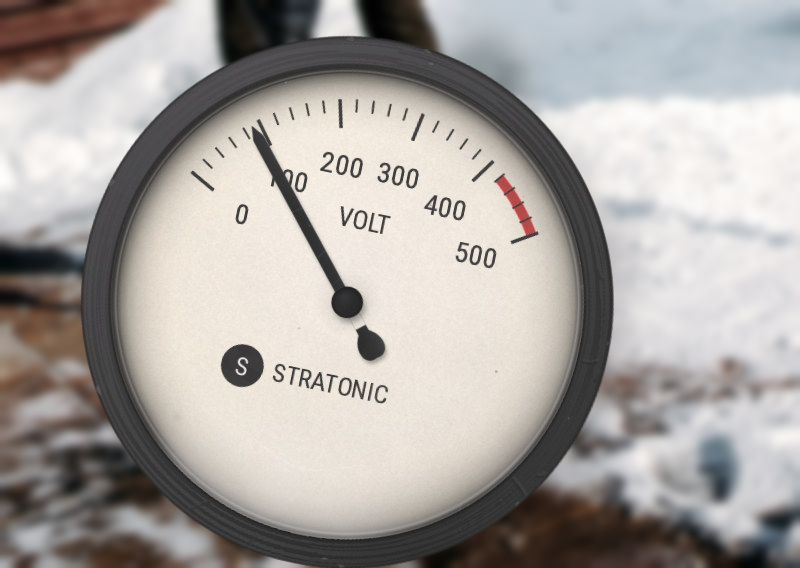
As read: value=90 unit=V
